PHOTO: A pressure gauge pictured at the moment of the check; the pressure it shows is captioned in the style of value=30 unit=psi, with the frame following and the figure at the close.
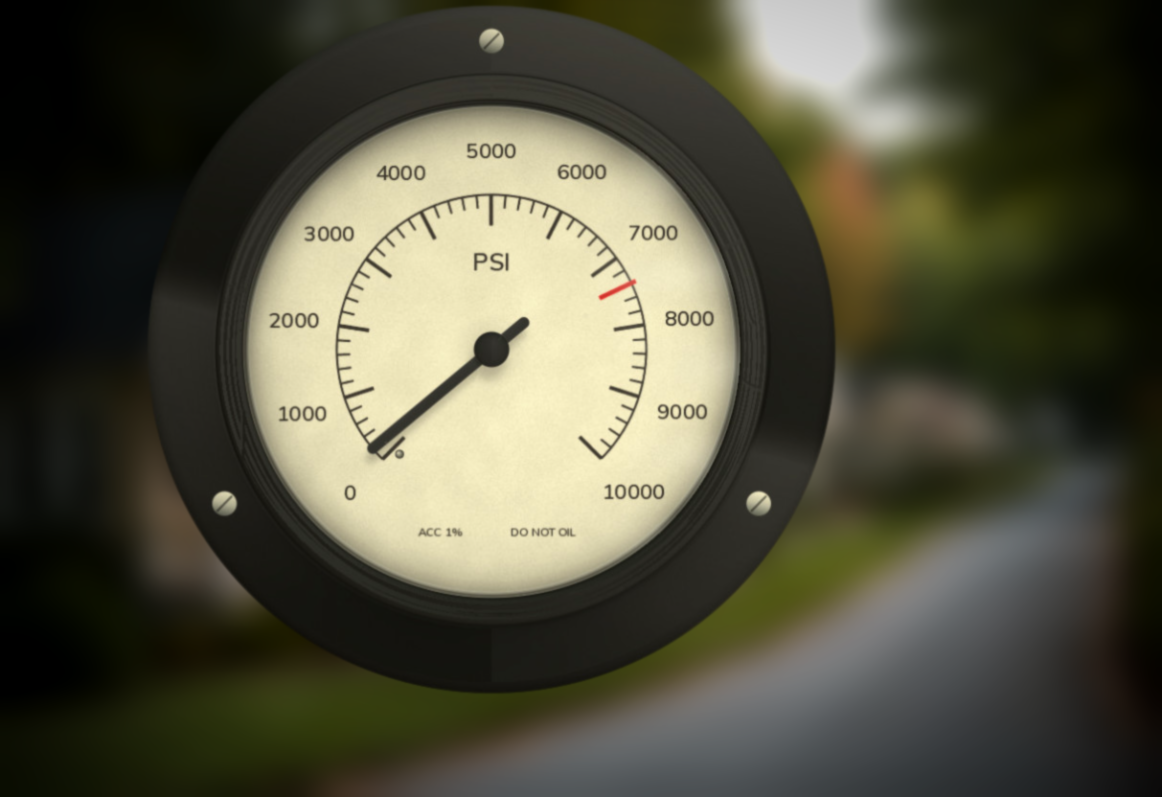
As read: value=200 unit=psi
